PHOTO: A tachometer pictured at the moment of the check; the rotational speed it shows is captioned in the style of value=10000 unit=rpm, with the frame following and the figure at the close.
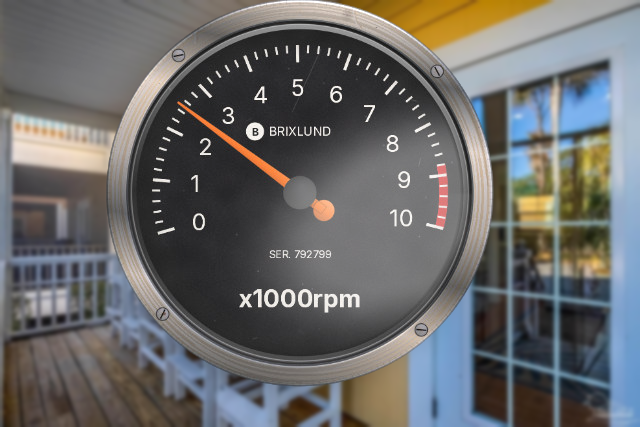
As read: value=2500 unit=rpm
